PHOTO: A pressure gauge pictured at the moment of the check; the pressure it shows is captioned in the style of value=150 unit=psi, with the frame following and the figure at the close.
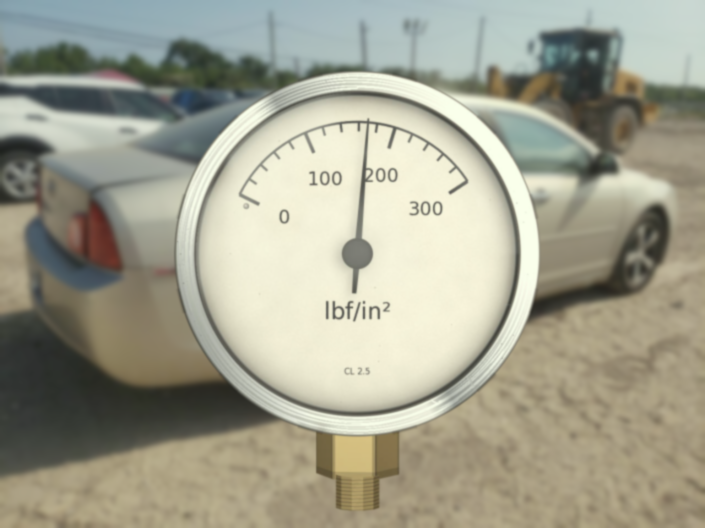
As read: value=170 unit=psi
